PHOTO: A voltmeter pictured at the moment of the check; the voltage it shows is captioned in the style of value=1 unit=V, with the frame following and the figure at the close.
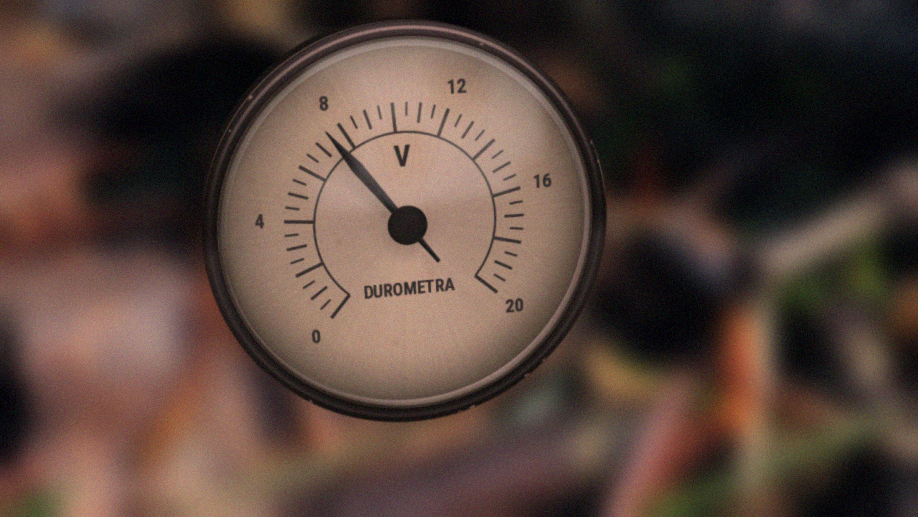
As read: value=7.5 unit=V
